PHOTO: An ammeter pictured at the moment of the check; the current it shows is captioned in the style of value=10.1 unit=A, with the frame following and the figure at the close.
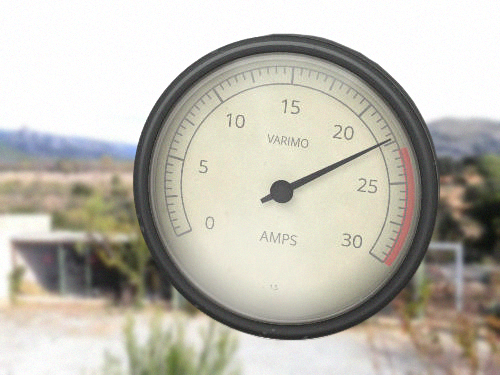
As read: value=22.25 unit=A
